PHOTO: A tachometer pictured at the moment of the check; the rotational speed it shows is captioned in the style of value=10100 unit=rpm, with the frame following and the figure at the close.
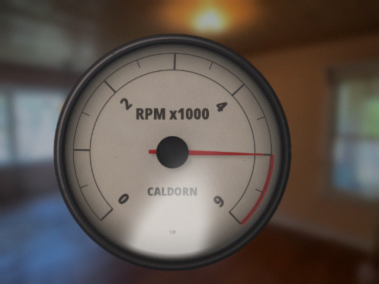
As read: value=5000 unit=rpm
